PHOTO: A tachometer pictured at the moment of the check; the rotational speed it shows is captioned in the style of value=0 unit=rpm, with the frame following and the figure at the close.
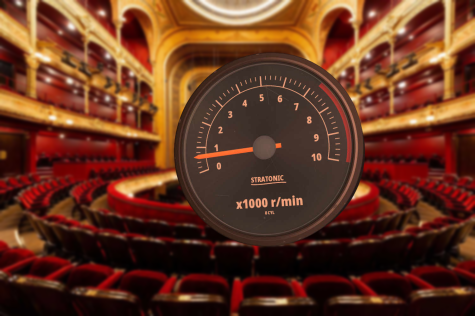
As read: value=600 unit=rpm
